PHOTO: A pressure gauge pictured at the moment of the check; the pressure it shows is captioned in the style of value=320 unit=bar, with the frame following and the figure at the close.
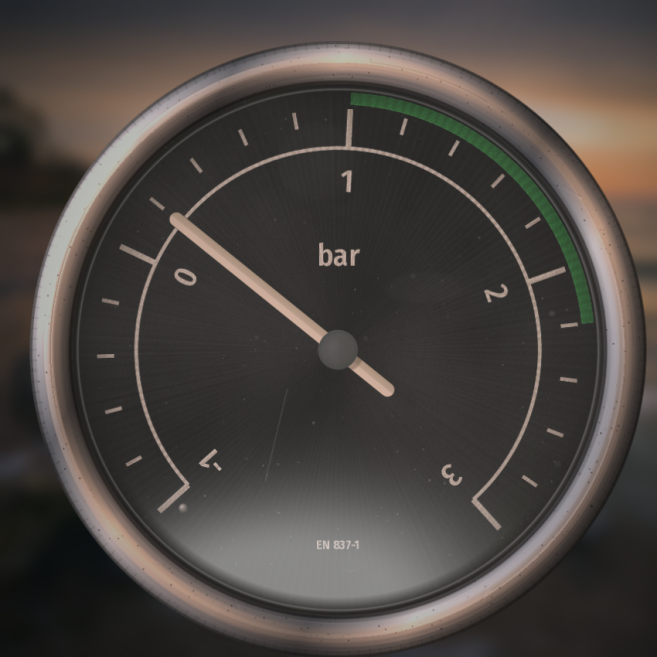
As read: value=0.2 unit=bar
